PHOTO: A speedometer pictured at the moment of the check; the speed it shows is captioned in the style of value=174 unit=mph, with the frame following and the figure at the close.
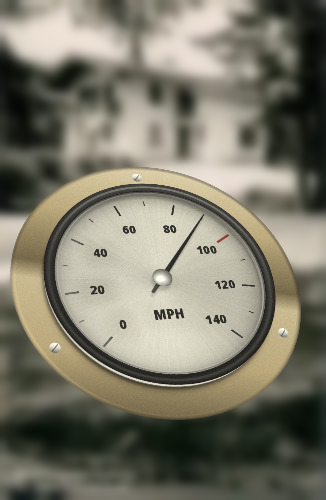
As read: value=90 unit=mph
